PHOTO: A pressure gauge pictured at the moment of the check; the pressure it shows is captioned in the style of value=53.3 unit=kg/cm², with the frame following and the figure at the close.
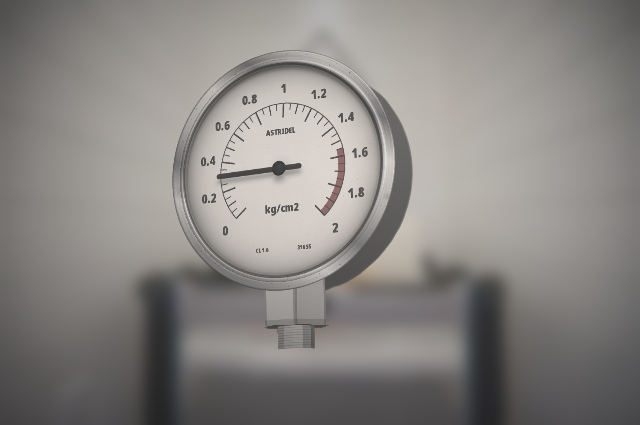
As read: value=0.3 unit=kg/cm²
